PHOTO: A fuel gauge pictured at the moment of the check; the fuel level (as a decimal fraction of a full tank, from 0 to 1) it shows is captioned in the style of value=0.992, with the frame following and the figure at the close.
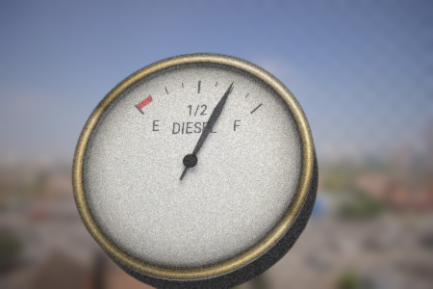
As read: value=0.75
